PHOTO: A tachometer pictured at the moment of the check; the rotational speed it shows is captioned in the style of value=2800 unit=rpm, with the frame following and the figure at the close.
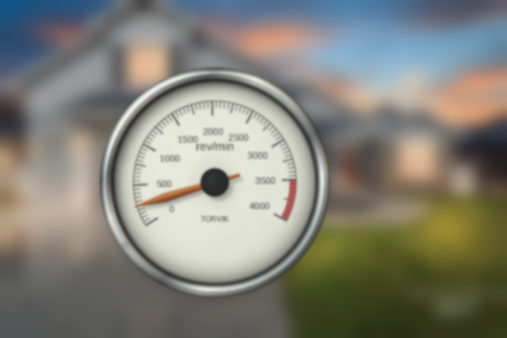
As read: value=250 unit=rpm
